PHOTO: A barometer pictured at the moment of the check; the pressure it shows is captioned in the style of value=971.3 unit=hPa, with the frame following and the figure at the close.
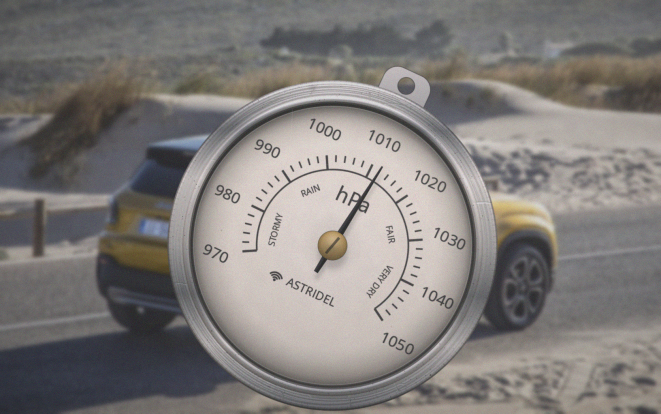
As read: value=1012 unit=hPa
